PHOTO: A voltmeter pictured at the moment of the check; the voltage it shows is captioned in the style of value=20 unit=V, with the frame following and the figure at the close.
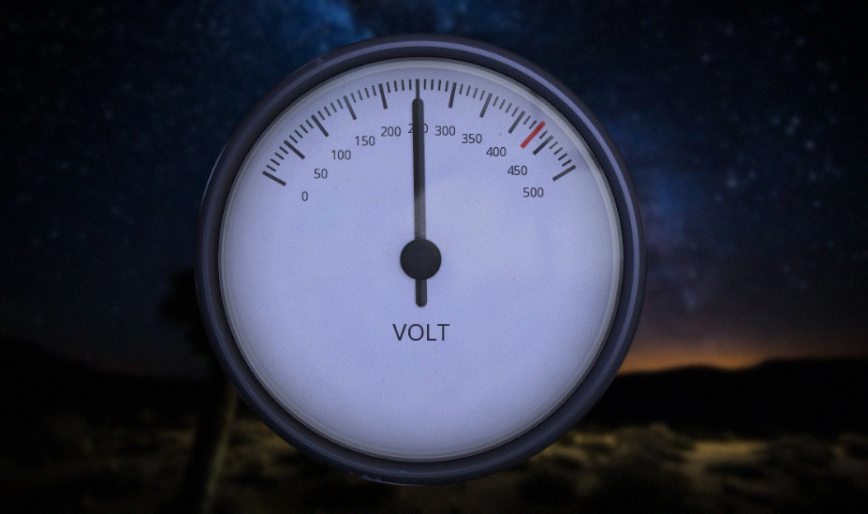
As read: value=250 unit=V
